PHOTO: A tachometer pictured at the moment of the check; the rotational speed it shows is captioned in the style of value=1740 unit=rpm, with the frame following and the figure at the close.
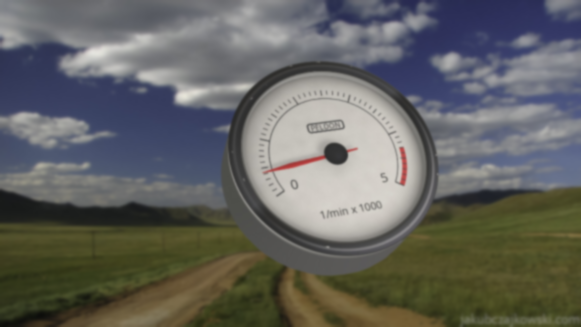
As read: value=400 unit=rpm
